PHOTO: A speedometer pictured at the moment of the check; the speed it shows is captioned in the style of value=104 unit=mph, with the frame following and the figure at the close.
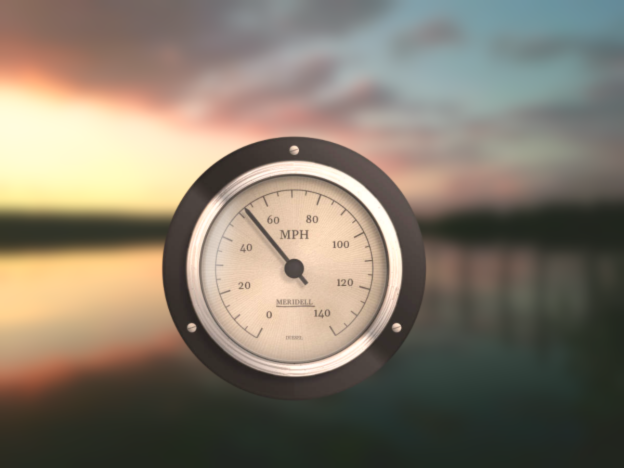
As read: value=52.5 unit=mph
